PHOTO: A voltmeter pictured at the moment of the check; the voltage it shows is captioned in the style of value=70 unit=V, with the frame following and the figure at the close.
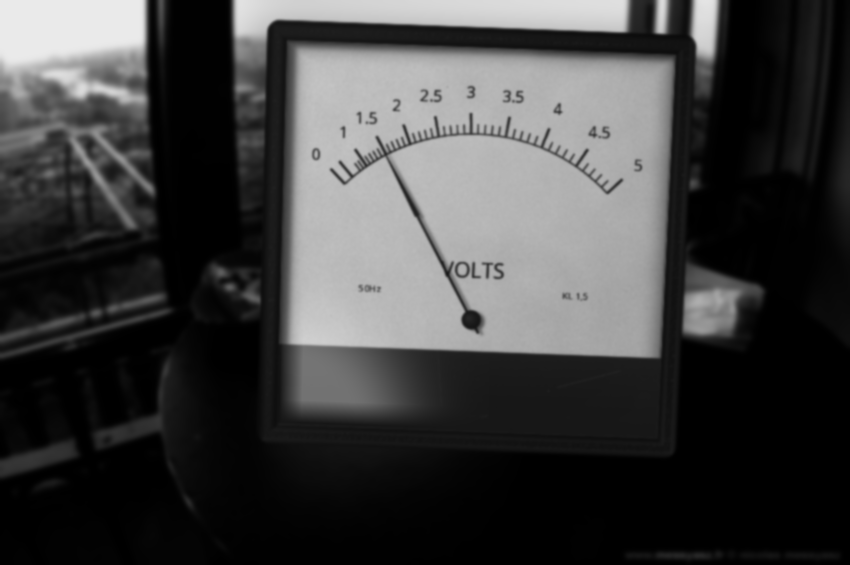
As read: value=1.5 unit=V
